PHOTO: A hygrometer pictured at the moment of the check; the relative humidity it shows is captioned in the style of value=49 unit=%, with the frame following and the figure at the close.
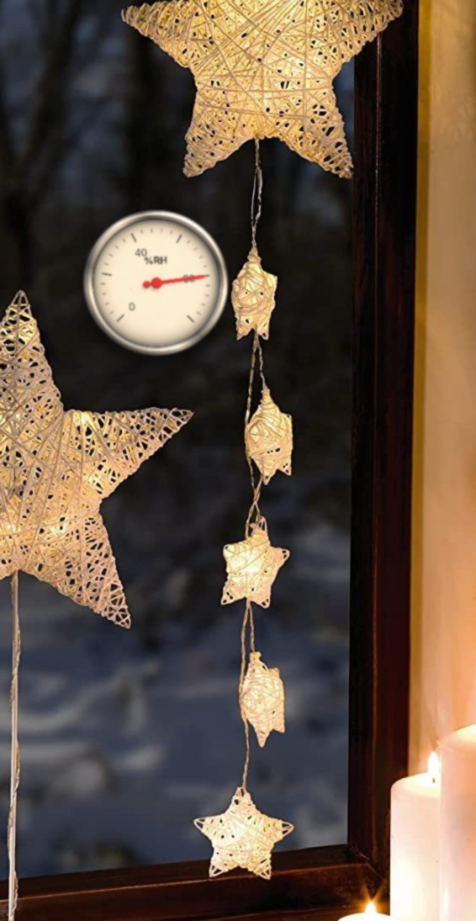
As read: value=80 unit=%
